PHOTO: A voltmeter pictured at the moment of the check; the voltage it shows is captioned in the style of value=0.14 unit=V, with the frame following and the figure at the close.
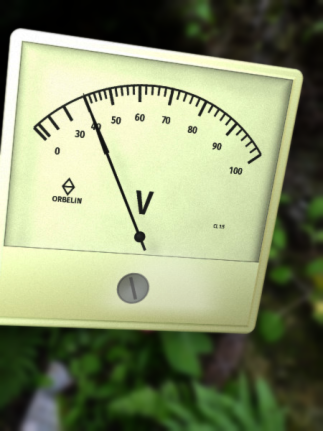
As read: value=40 unit=V
